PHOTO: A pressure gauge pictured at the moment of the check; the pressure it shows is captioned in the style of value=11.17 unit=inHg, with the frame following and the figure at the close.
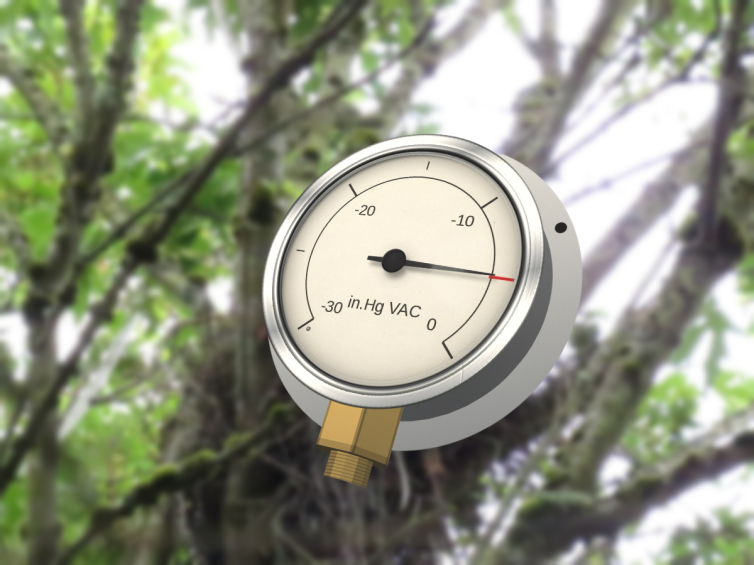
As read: value=-5 unit=inHg
